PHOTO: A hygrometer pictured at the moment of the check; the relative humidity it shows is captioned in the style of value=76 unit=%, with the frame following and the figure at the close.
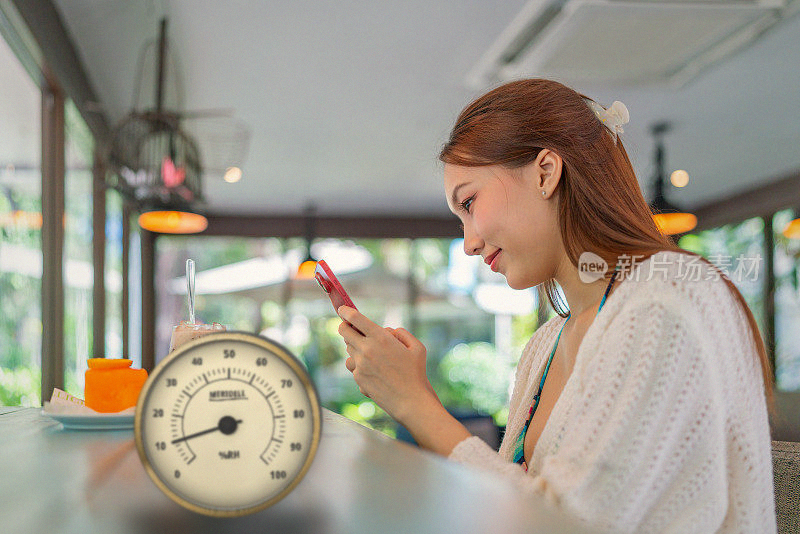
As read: value=10 unit=%
